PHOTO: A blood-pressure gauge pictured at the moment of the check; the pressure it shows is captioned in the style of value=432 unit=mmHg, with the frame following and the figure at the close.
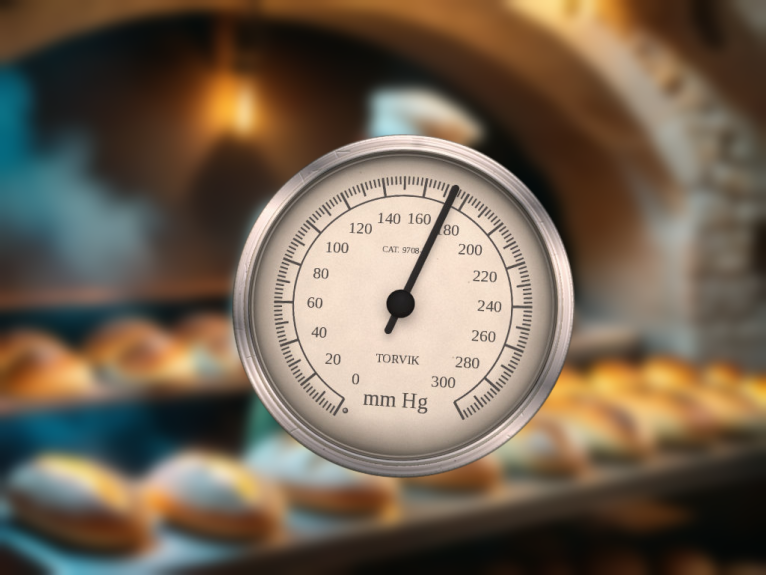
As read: value=174 unit=mmHg
